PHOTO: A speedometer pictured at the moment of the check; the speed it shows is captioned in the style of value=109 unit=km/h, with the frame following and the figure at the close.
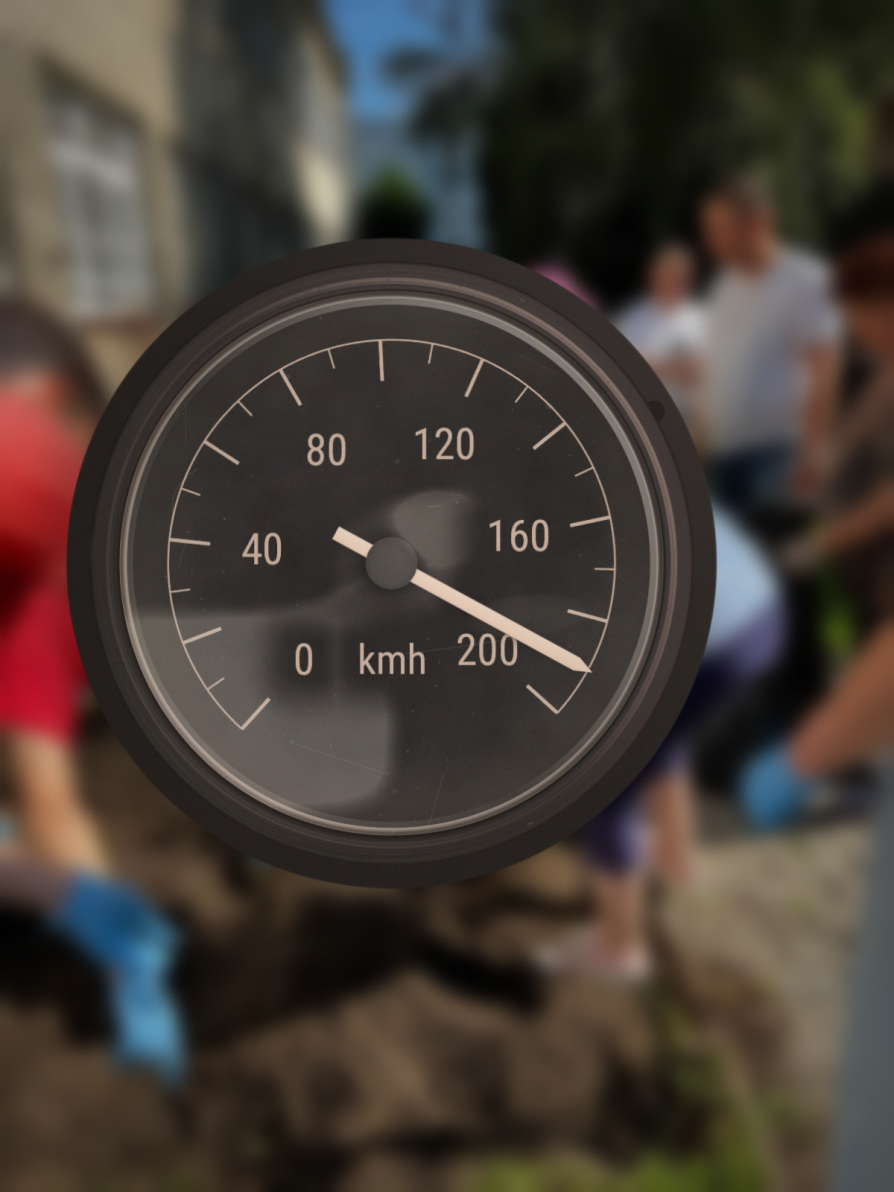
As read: value=190 unit=km/h
